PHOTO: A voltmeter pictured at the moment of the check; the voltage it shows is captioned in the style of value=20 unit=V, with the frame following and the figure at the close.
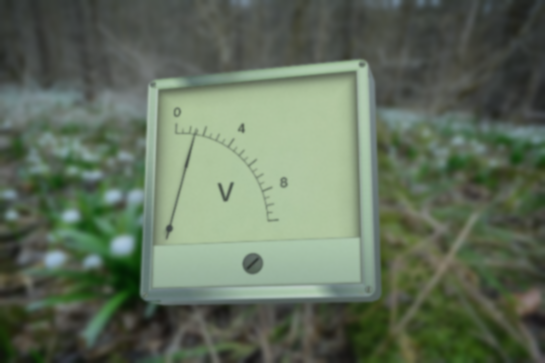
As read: value=1.5 unit=V
